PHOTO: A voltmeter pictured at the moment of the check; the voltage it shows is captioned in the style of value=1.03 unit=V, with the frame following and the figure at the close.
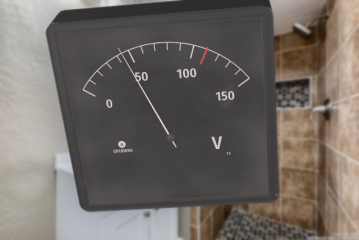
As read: value=45 unit=V
